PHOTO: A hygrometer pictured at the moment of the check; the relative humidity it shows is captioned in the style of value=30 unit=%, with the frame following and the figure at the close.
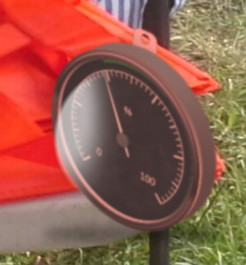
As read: value=40 unit=%
